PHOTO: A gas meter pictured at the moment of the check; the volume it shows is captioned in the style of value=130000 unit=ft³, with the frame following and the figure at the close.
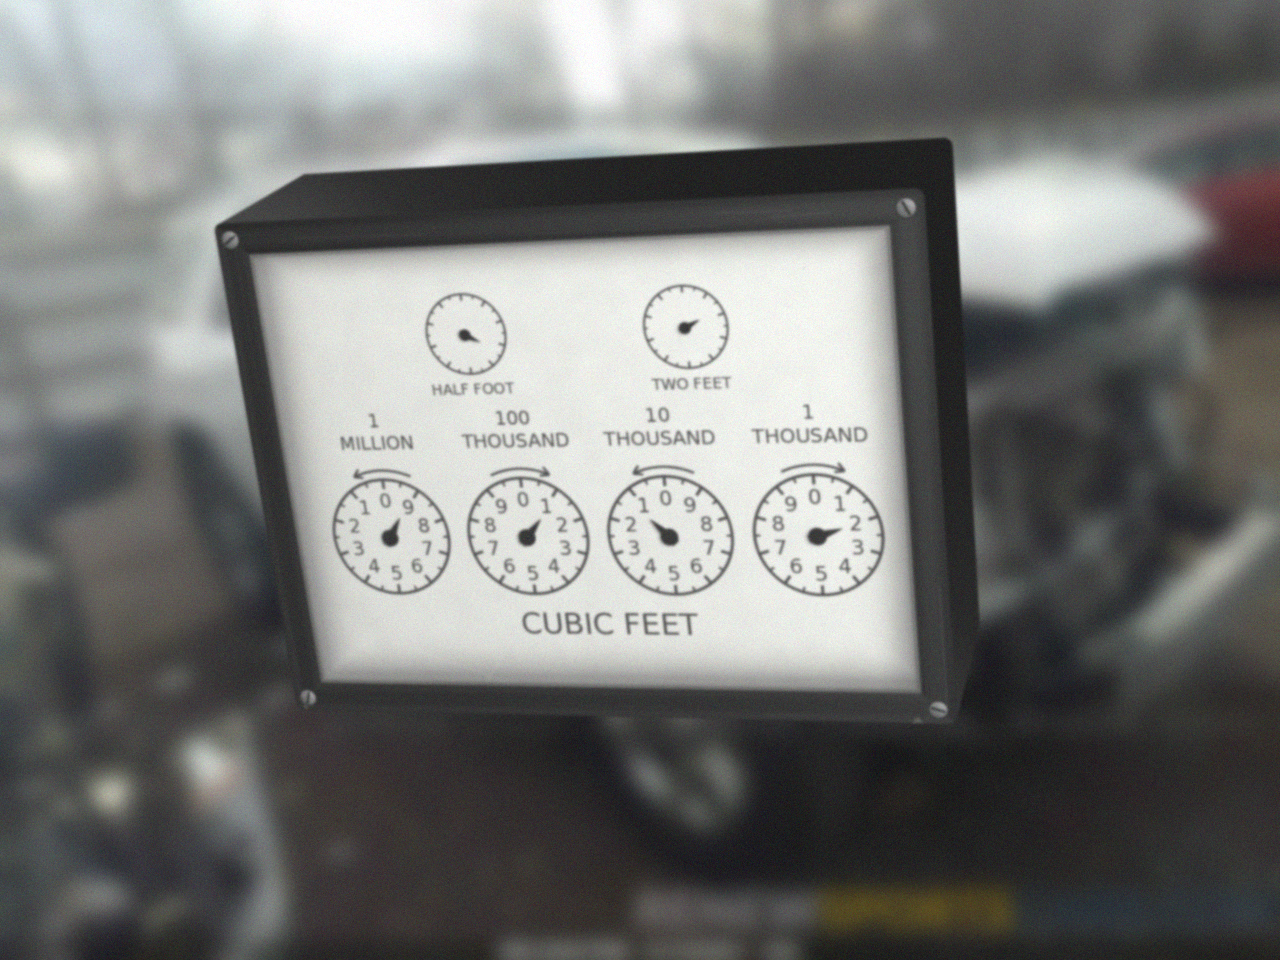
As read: value=911200 unit=ft³
